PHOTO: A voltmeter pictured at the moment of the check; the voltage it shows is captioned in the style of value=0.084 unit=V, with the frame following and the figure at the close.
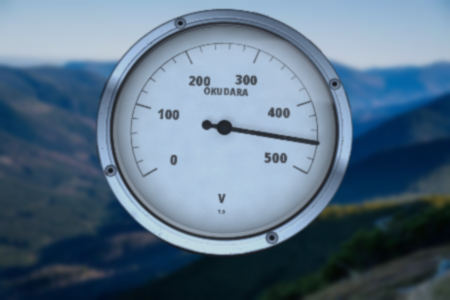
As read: value=460 unit=V
